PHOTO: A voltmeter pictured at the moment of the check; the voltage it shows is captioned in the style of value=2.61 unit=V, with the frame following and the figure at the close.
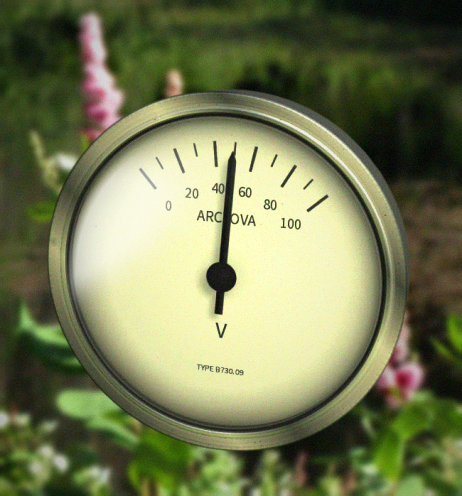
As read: value=50 unit=V
